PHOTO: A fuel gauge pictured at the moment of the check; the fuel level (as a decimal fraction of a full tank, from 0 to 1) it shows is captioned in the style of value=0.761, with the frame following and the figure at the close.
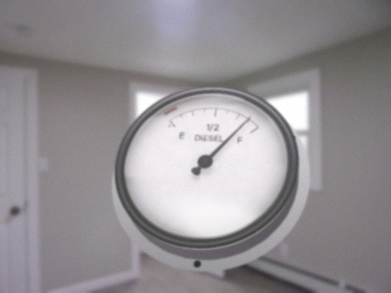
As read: value=0.875
